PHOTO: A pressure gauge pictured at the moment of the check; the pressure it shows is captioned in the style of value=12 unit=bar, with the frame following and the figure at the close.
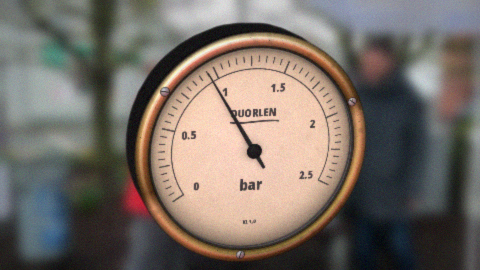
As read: value=0.95 unit=bar
